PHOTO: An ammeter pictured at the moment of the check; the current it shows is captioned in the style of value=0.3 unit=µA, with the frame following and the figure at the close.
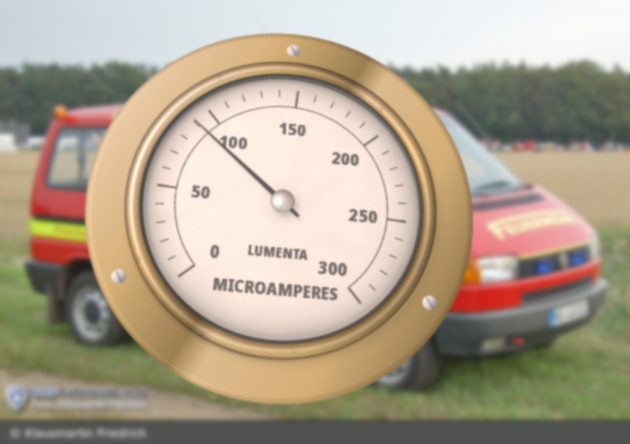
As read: value=90 unit=µA
